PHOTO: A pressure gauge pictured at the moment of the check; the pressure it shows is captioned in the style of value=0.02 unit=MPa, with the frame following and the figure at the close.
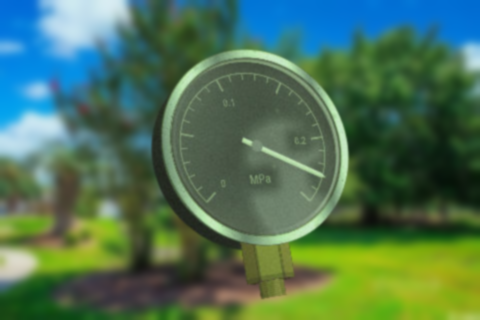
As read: value=0.23 unit=MPa
